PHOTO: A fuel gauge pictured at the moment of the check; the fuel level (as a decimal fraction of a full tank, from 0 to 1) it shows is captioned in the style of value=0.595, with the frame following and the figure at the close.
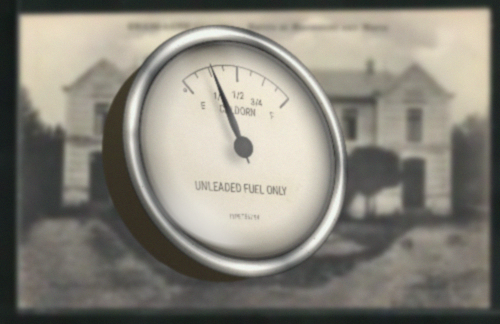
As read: value=0.25
